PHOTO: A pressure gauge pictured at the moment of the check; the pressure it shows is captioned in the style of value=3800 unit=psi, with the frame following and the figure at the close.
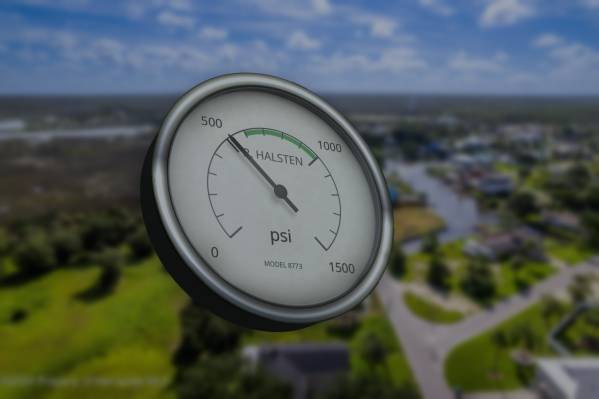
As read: value=500 unit=psi
